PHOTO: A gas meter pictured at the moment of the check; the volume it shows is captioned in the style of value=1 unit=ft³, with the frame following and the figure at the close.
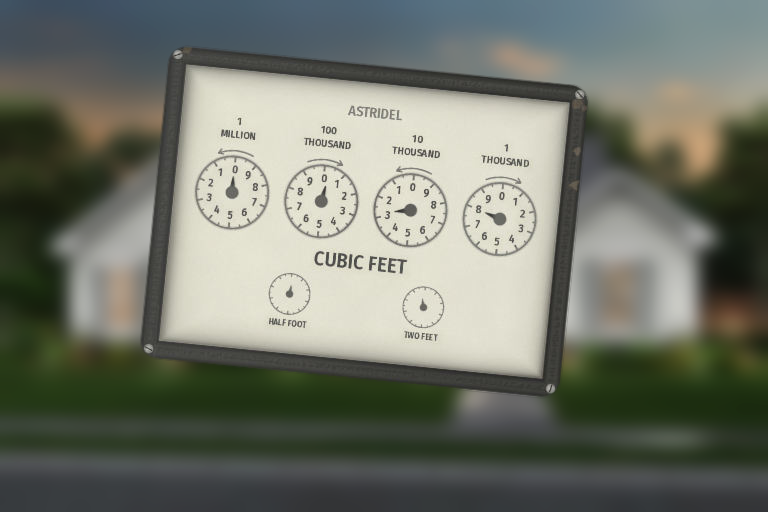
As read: value=2800 unit=ft³
